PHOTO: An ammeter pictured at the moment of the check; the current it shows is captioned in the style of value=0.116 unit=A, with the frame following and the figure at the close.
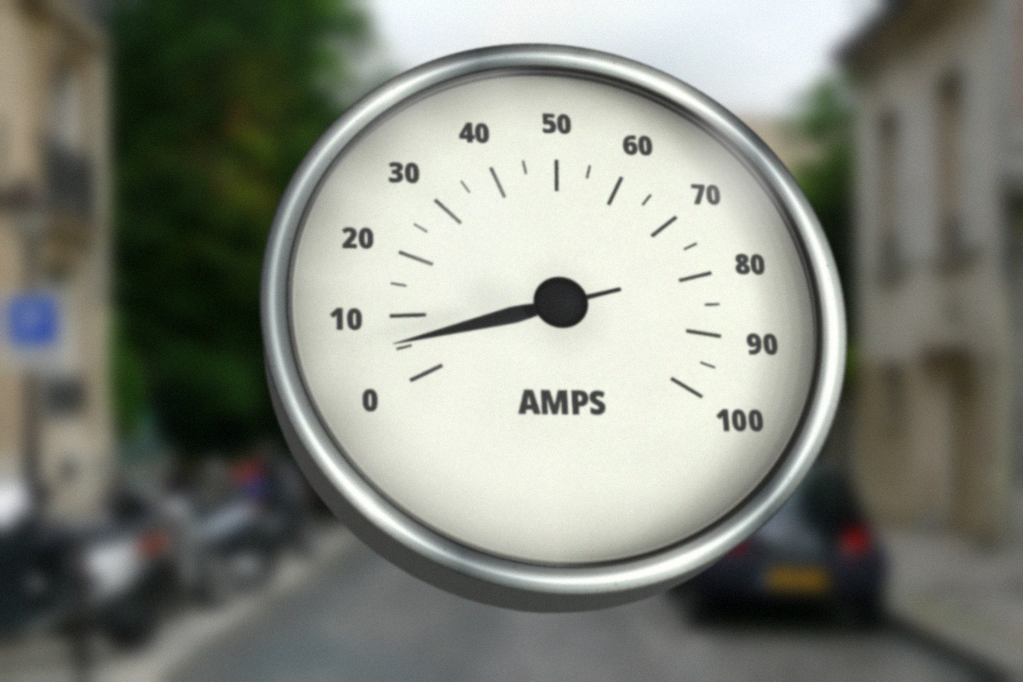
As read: value=5 unit=A
